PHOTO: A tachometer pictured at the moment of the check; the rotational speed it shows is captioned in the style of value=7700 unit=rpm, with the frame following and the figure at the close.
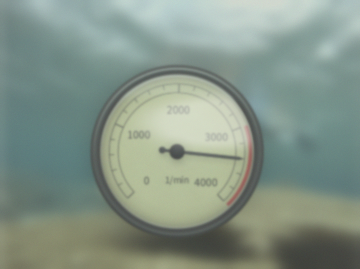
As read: value=3400 unit=rpm
